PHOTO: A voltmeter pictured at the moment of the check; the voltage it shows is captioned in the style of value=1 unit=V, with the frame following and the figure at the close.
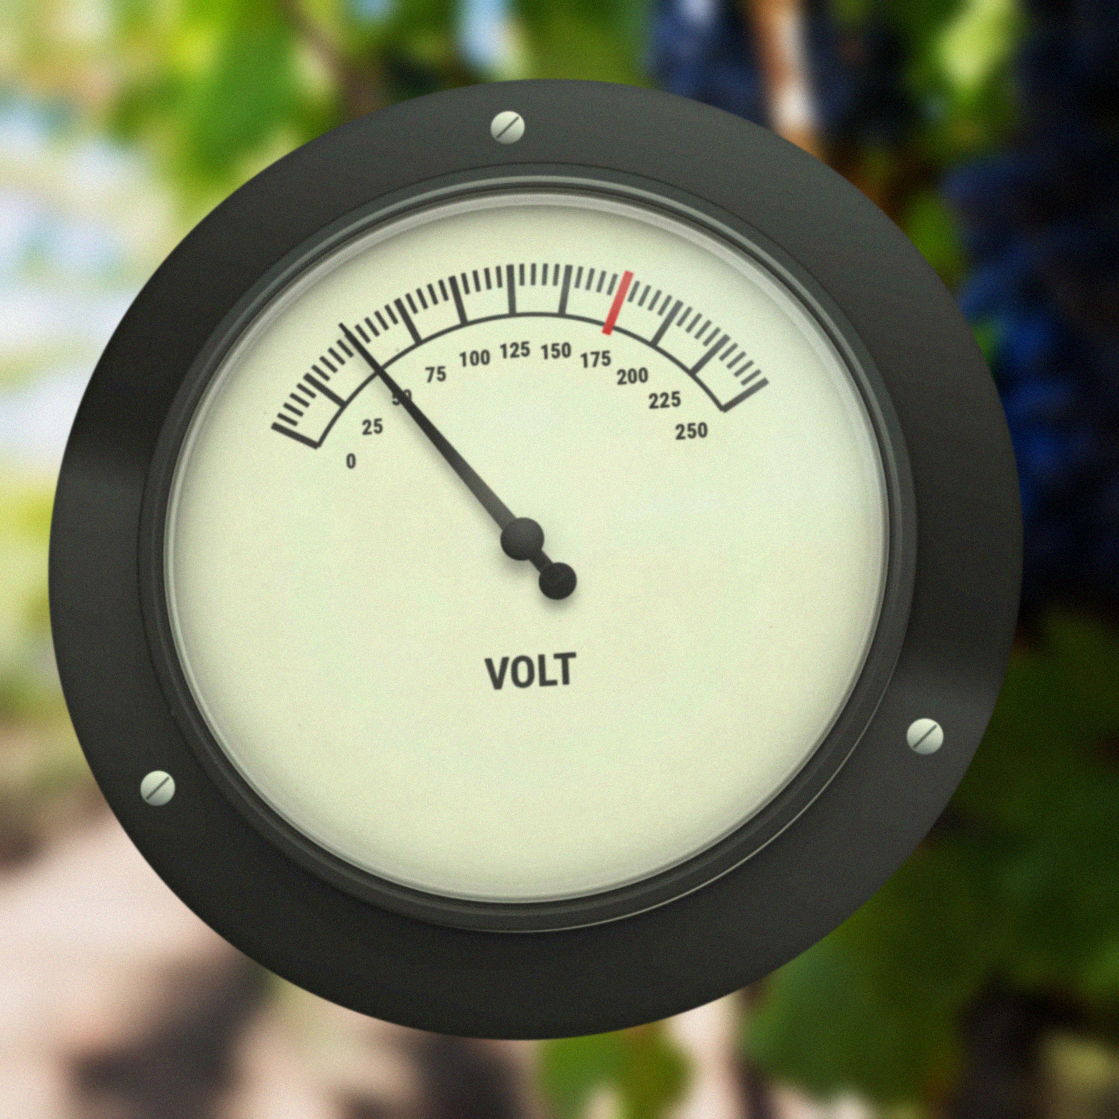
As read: value=50 unit=V
